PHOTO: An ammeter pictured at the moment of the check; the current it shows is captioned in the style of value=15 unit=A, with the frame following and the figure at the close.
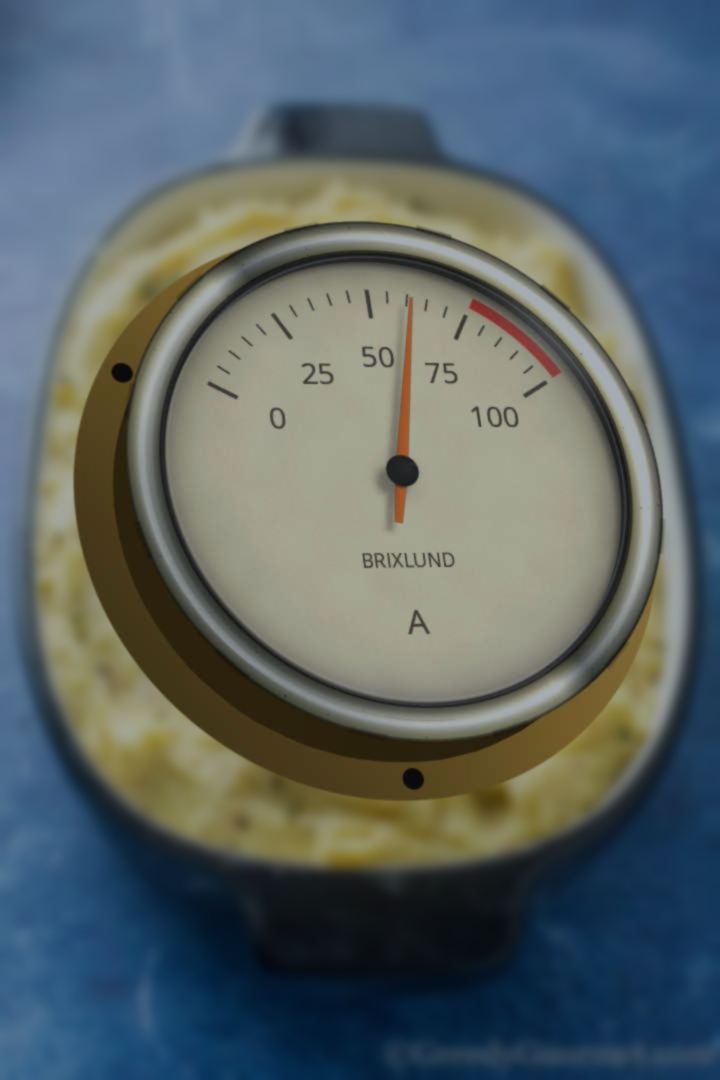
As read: value=60 unit=A
